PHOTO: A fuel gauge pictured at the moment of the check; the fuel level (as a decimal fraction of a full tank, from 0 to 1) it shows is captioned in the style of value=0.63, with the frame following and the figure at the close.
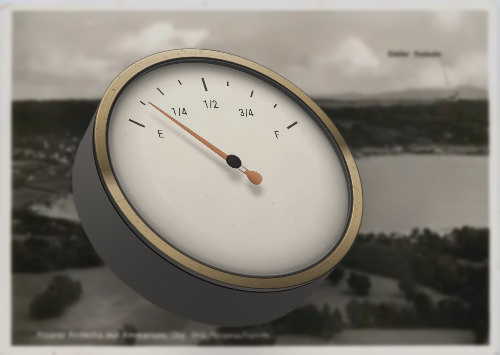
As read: value=0.125
